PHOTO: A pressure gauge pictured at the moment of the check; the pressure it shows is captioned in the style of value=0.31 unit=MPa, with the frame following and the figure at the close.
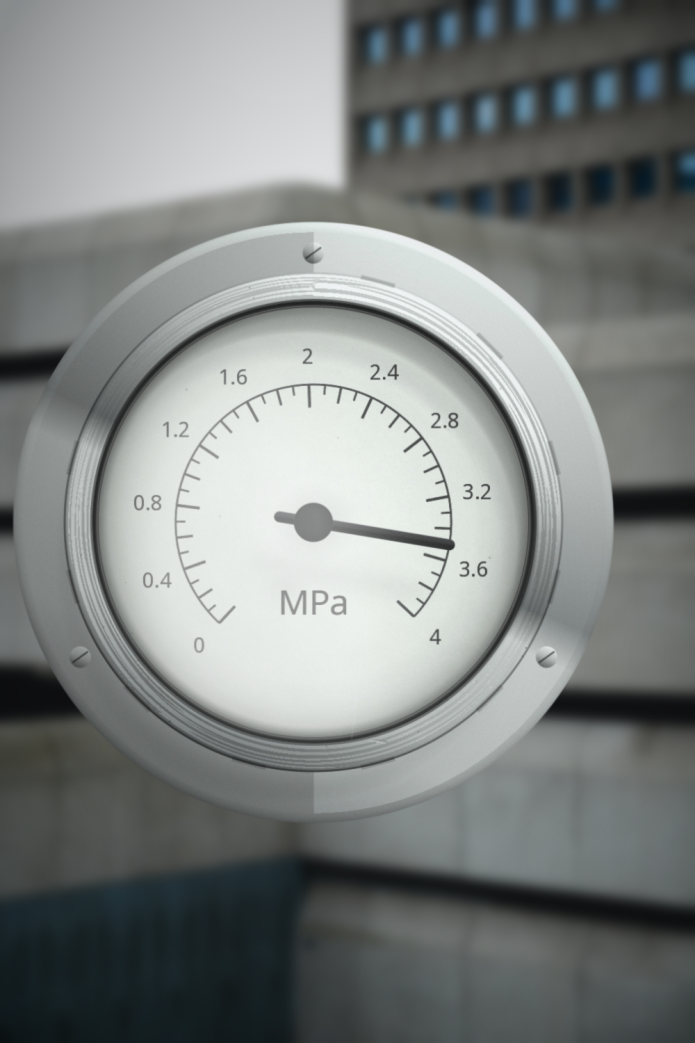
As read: value=3.5 unit=MPa
